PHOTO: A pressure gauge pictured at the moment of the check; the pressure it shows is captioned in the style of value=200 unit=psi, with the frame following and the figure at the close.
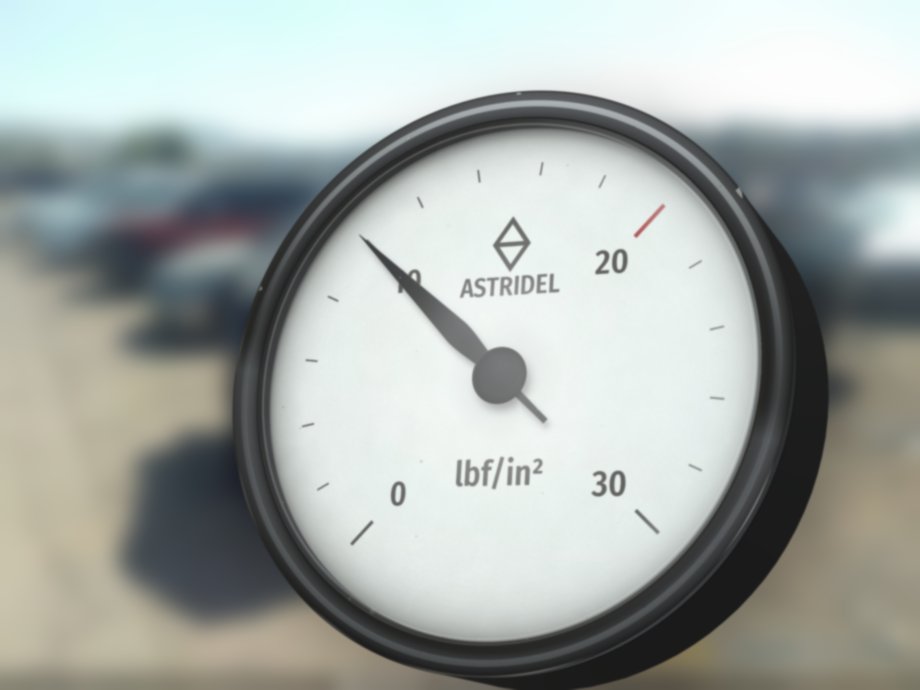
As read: value=10 unit=psi
